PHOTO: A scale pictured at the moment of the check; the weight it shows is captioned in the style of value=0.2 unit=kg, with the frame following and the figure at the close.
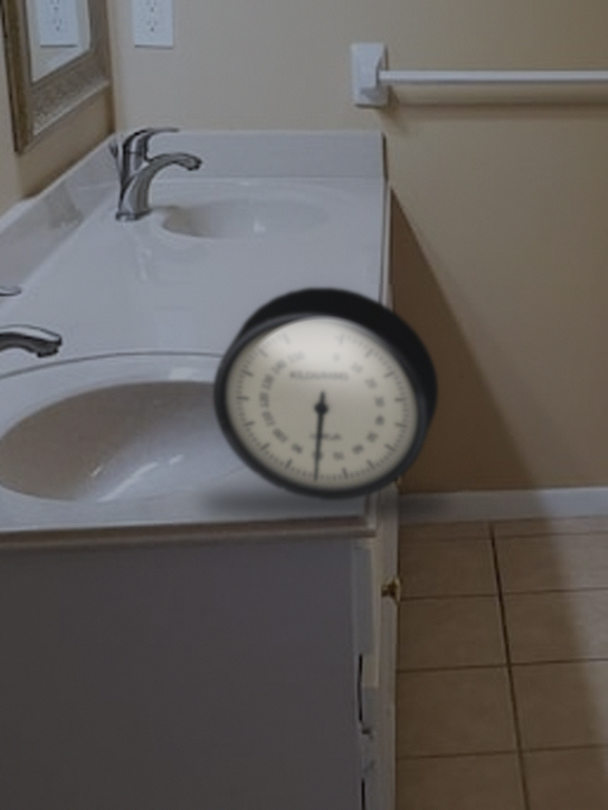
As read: value=80 unit=kg
